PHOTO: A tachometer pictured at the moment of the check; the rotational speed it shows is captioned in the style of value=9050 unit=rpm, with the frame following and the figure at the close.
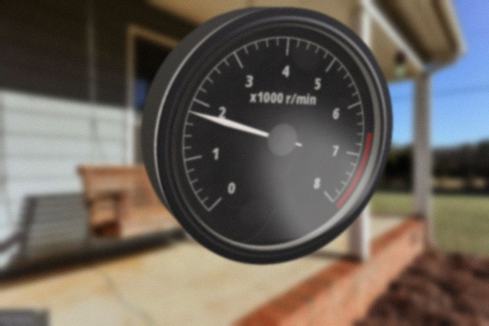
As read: value=1800 unit=rpm
